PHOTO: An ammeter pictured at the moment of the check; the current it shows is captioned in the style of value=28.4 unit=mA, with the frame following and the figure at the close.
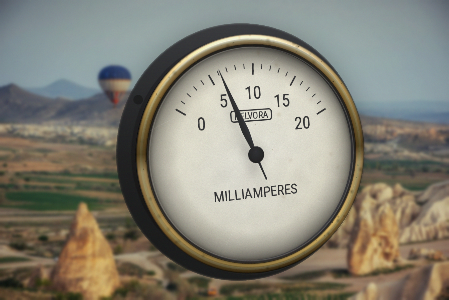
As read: value=6 unit=mA
